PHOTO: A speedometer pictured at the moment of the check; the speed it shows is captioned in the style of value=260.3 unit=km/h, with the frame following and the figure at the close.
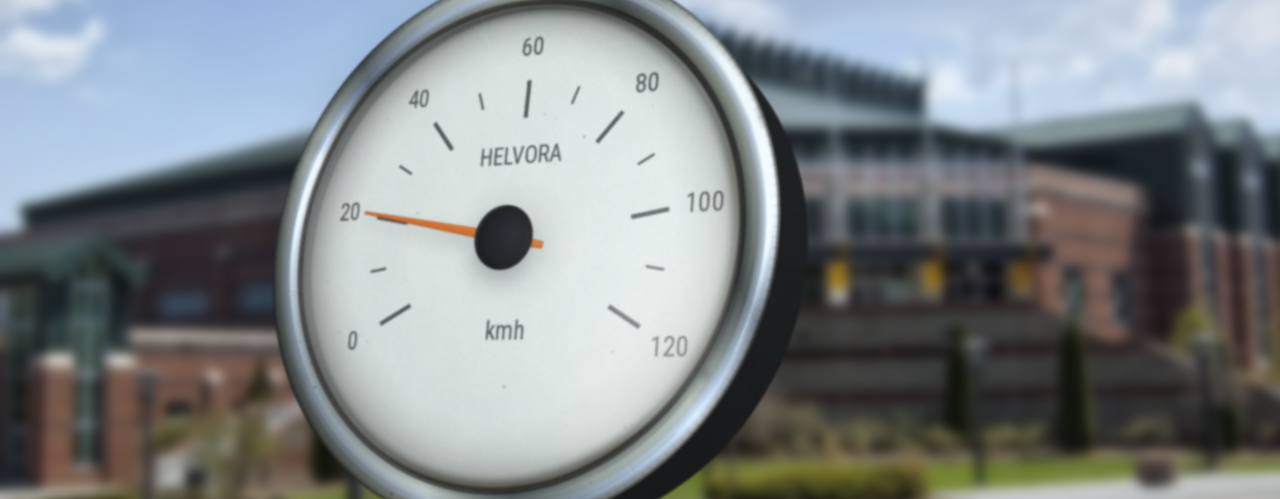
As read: value=20 unit=km/h
